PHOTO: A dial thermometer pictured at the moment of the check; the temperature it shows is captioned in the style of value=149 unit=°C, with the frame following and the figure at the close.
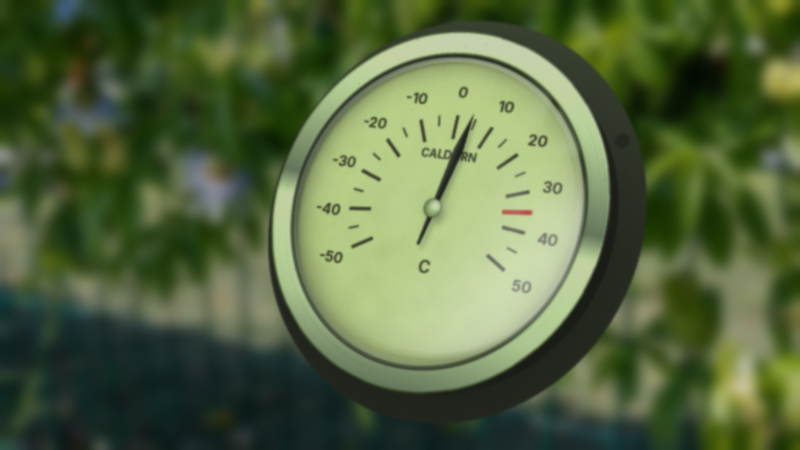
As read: value=5 unit=°C
